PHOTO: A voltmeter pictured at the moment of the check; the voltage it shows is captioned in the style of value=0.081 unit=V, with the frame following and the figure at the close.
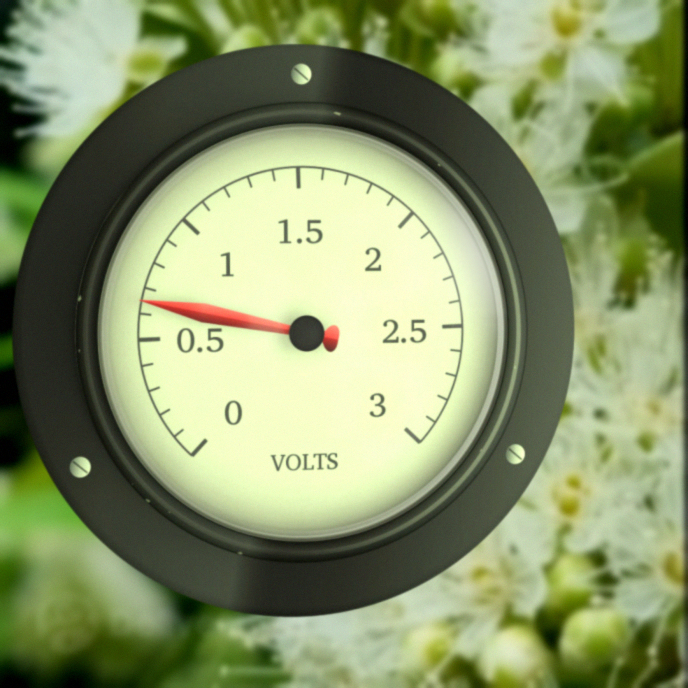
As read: value=0.65 unit=V
